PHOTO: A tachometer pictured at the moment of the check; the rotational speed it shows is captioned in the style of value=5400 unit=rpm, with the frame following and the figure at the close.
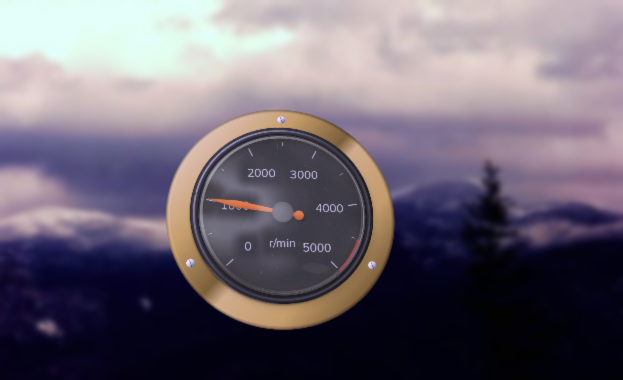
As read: value=1000 unit=rpm
